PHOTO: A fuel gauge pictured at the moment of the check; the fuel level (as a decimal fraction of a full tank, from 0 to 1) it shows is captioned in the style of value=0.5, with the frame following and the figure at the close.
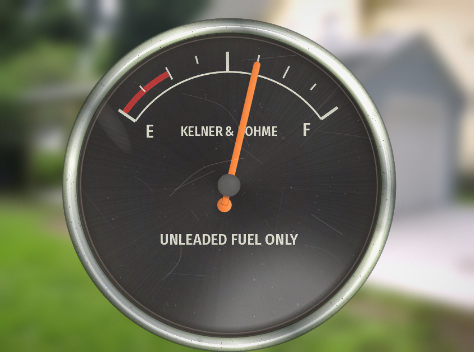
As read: value=0.625
